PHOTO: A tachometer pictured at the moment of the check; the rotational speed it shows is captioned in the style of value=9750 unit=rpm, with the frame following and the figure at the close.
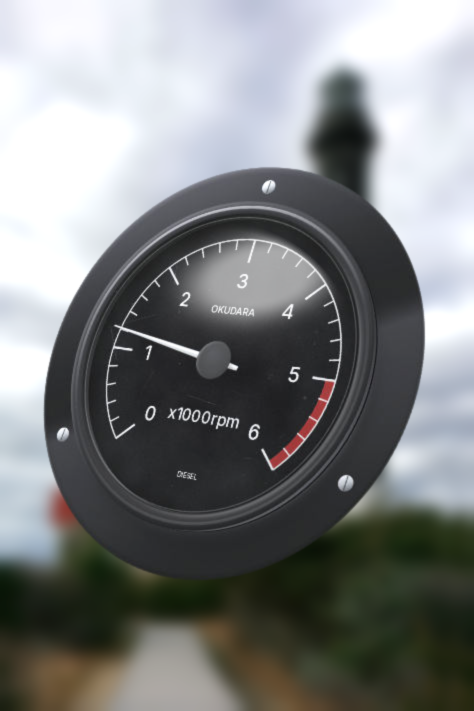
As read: value=1200 unit=rpm
